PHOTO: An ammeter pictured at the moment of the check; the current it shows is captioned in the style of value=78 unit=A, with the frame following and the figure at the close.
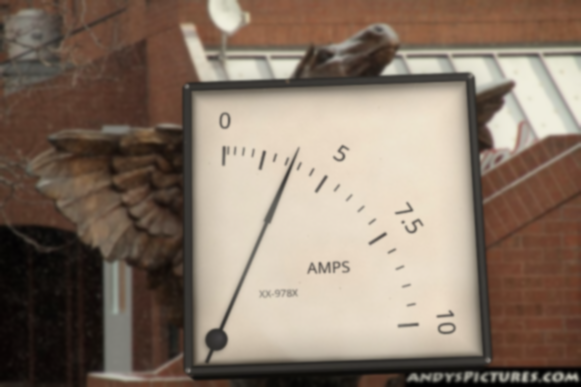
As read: value=3.75 unit=A
